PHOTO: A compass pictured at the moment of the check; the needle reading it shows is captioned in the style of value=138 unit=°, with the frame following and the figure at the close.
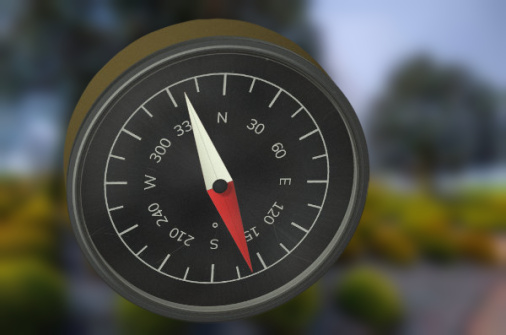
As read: value=157.5 unit=°
